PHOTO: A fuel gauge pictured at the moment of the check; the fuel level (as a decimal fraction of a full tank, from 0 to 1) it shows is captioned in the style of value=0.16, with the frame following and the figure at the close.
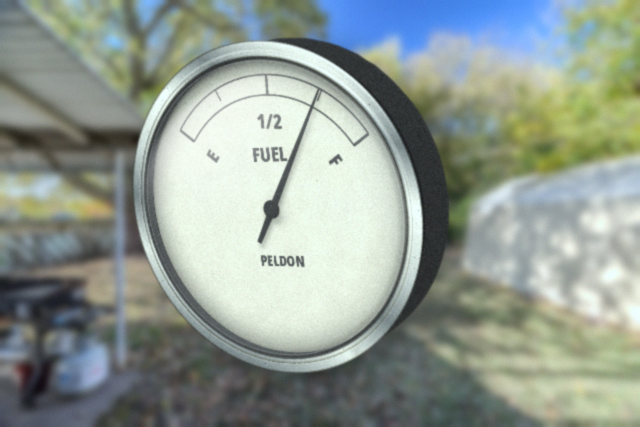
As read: value=0.75
